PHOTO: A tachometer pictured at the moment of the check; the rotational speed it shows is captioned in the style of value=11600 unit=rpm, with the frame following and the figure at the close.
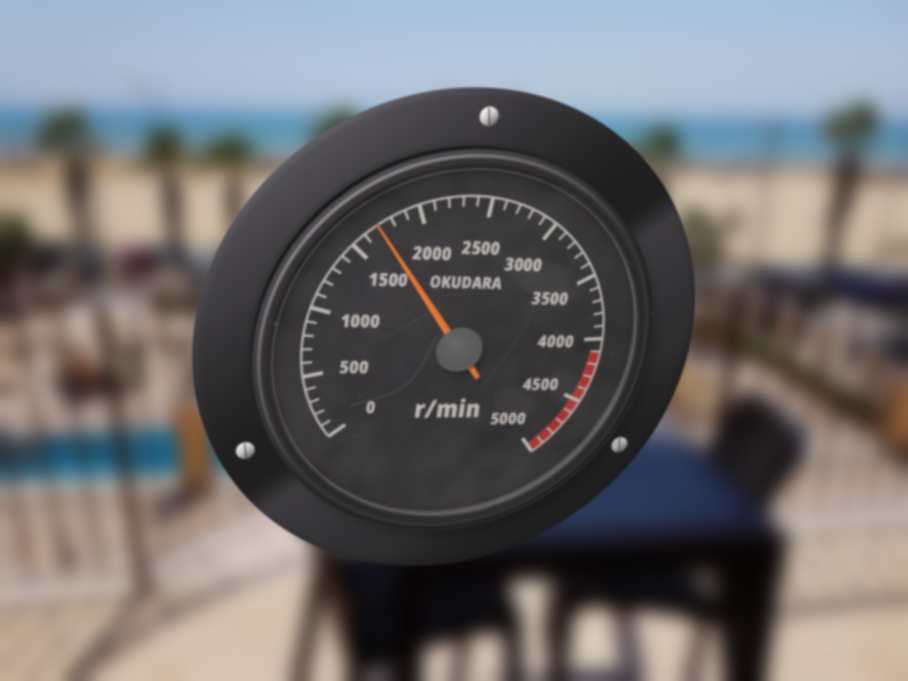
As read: value=1700 unit=rpm
